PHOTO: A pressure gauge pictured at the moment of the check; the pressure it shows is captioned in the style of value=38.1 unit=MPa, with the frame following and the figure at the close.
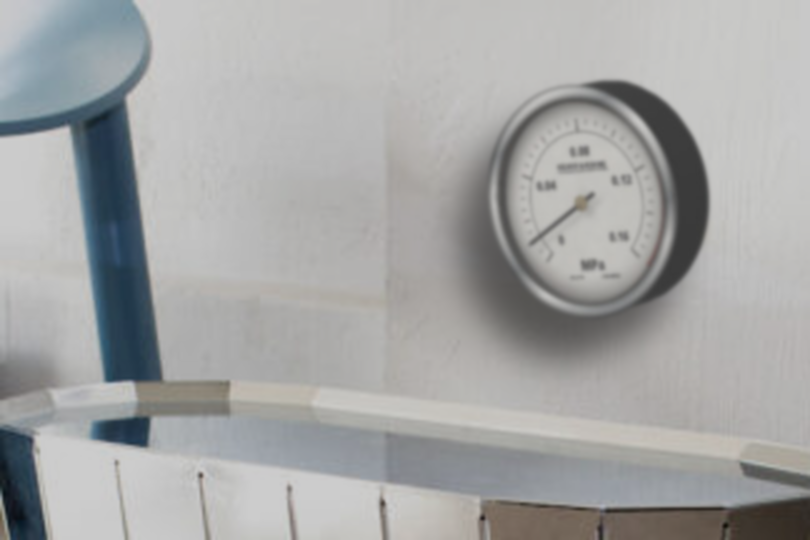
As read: value=0.01 unit=MPa
